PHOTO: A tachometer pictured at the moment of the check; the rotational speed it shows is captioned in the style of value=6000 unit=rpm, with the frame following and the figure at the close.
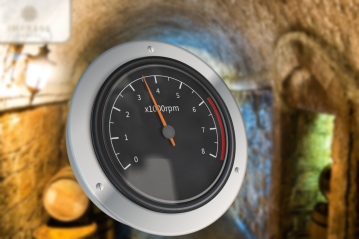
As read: value=3500 unit=rpm
